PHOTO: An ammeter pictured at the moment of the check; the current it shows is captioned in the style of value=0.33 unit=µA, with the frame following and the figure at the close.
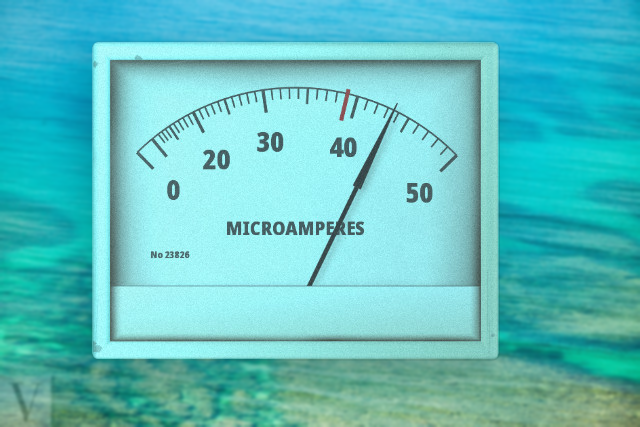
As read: value=43.5 unit=µA
